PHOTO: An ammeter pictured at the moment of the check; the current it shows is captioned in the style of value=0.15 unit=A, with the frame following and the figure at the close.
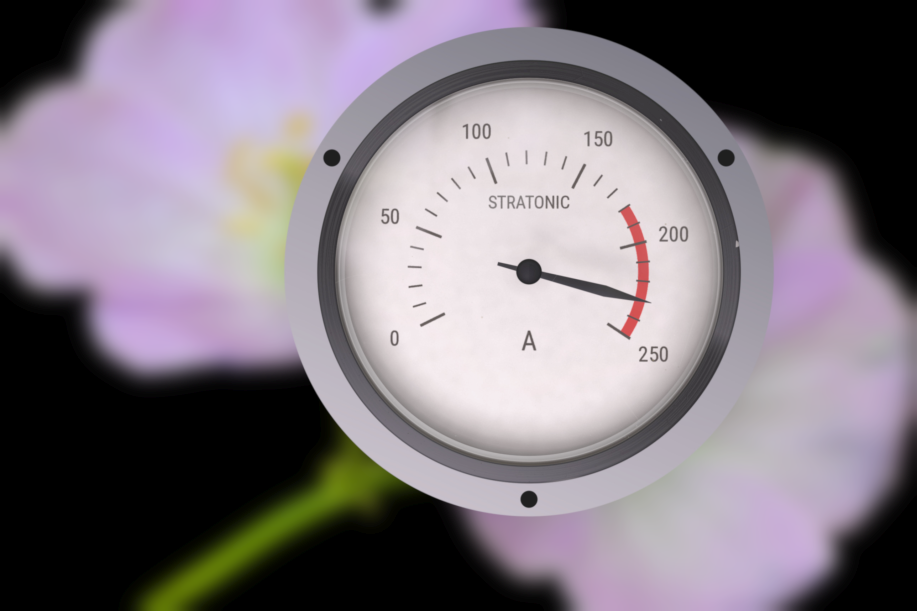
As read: value=230 unit=A
